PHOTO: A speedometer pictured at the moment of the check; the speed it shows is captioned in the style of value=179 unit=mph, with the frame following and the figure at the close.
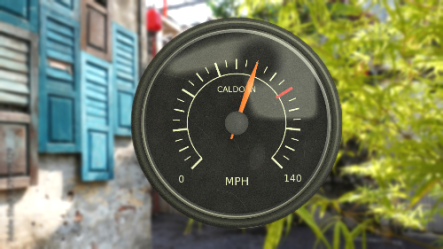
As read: value=80 unit=mph
